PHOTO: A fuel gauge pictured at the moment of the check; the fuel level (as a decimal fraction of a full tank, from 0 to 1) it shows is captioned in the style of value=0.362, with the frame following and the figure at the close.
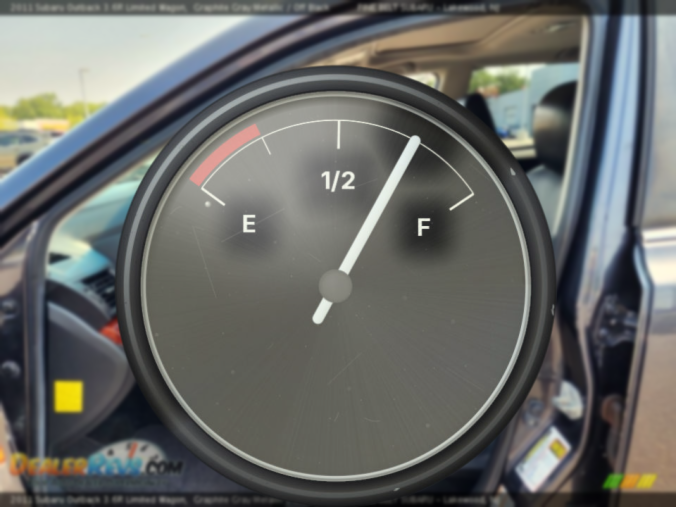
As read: value=0.75
